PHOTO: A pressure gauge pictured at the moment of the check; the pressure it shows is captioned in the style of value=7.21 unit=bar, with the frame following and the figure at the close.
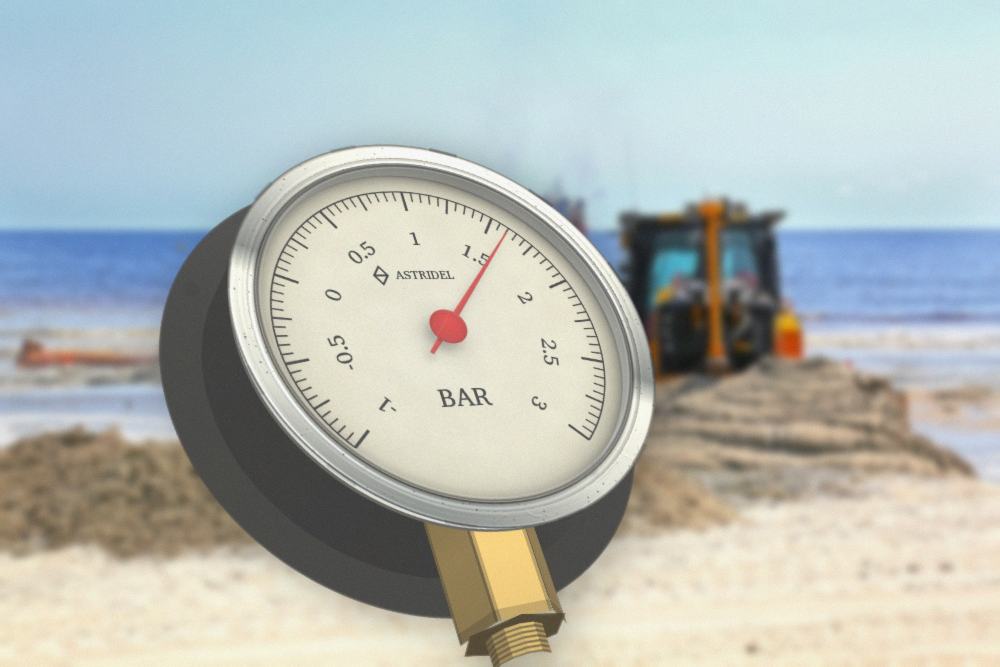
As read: value=1.6 unit=bar
